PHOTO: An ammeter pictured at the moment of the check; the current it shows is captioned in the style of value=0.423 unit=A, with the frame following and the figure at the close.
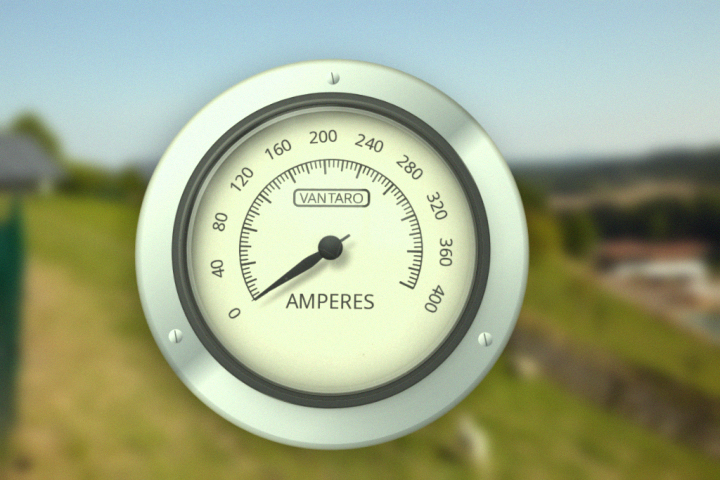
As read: value=0 unit=A
